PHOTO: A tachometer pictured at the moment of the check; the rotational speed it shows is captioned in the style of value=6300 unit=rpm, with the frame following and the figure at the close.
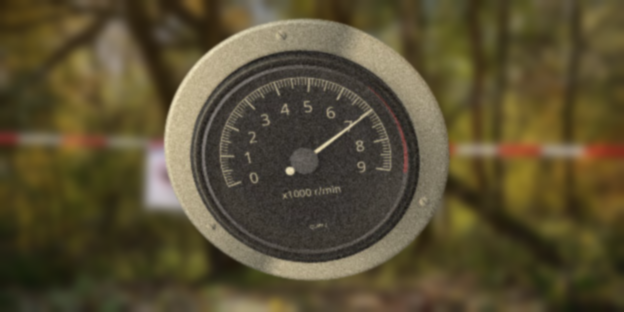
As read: value=7000 unit=rpm
